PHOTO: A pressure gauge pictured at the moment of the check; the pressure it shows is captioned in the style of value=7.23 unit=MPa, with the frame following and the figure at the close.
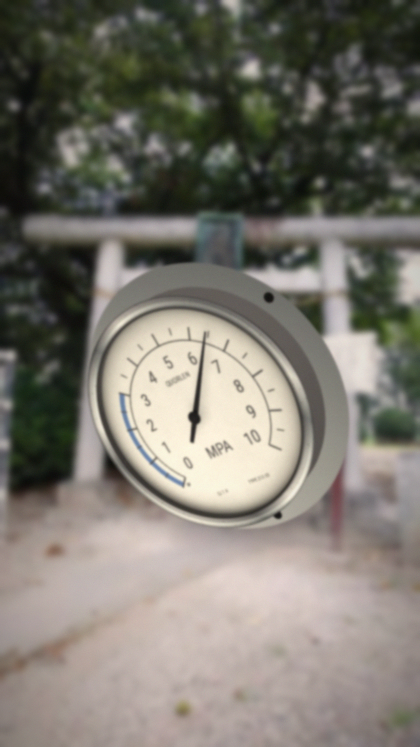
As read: value=6.5 unit=MPa
